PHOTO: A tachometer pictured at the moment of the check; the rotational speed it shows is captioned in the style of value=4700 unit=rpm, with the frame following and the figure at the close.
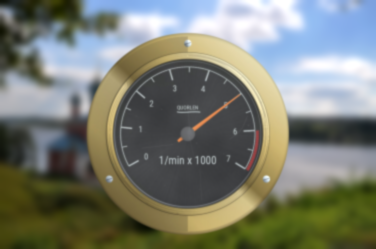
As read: value=5000 unit=rpm
